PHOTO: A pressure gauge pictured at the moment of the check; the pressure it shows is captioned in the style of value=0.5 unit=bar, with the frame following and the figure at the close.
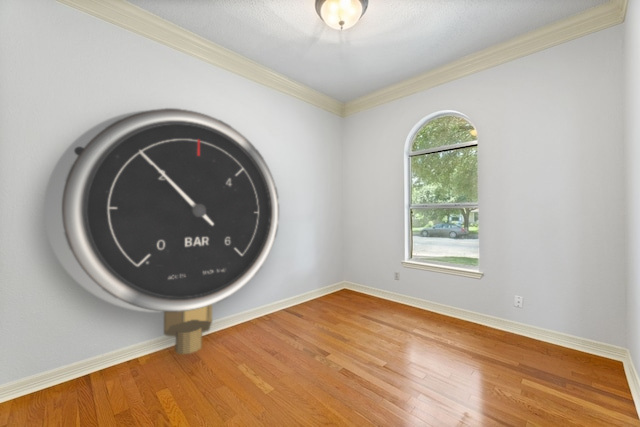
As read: value=2 unit=bar
